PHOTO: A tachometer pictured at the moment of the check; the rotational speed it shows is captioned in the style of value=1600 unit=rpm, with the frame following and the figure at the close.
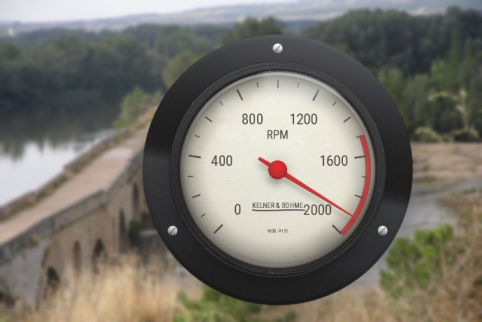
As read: value=1900 unit=rpm
